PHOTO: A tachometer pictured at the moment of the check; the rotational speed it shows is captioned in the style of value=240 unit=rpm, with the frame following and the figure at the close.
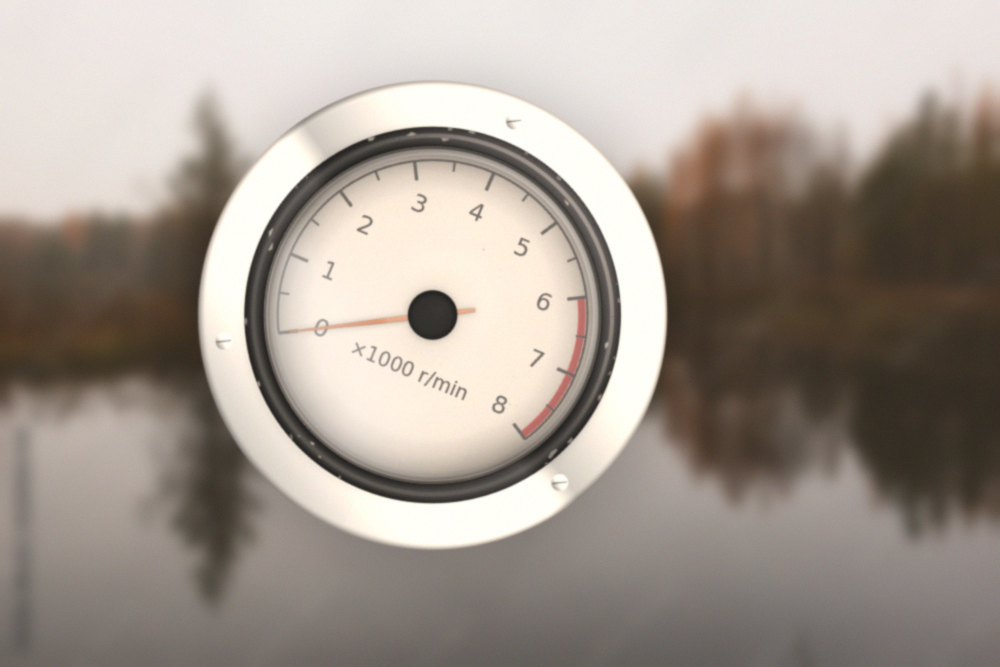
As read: value=0 unit=rpm
